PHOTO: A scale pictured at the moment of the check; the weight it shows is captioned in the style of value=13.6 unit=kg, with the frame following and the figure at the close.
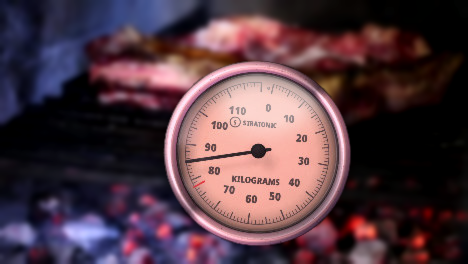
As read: value=85 unit=kg
